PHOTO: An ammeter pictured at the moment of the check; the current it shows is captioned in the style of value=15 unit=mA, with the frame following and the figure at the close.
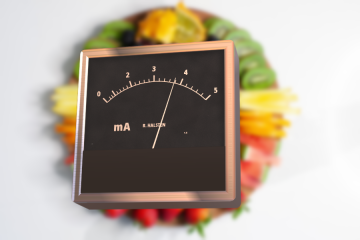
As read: value=3.8 unit=mA
